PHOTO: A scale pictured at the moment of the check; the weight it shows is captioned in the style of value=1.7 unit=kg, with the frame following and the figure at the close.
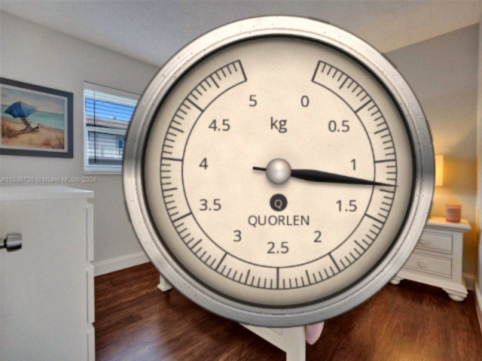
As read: value=1.2 unit=kg
